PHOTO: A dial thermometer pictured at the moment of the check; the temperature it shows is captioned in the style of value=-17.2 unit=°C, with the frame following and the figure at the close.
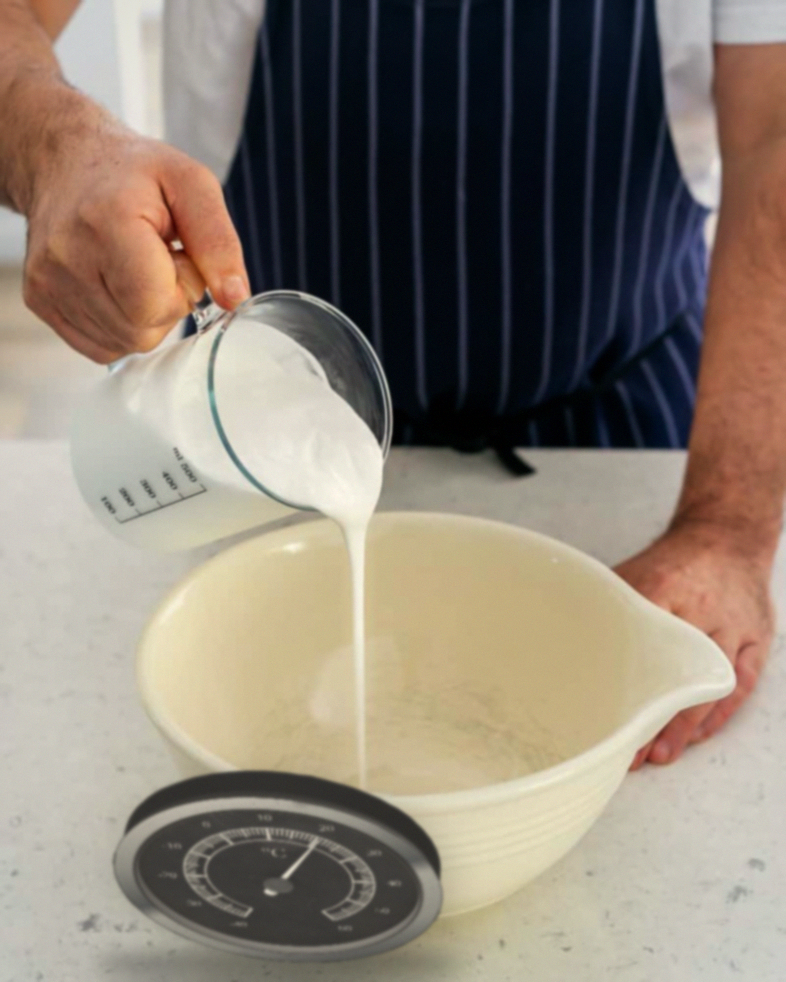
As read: value=20 unit=°C
